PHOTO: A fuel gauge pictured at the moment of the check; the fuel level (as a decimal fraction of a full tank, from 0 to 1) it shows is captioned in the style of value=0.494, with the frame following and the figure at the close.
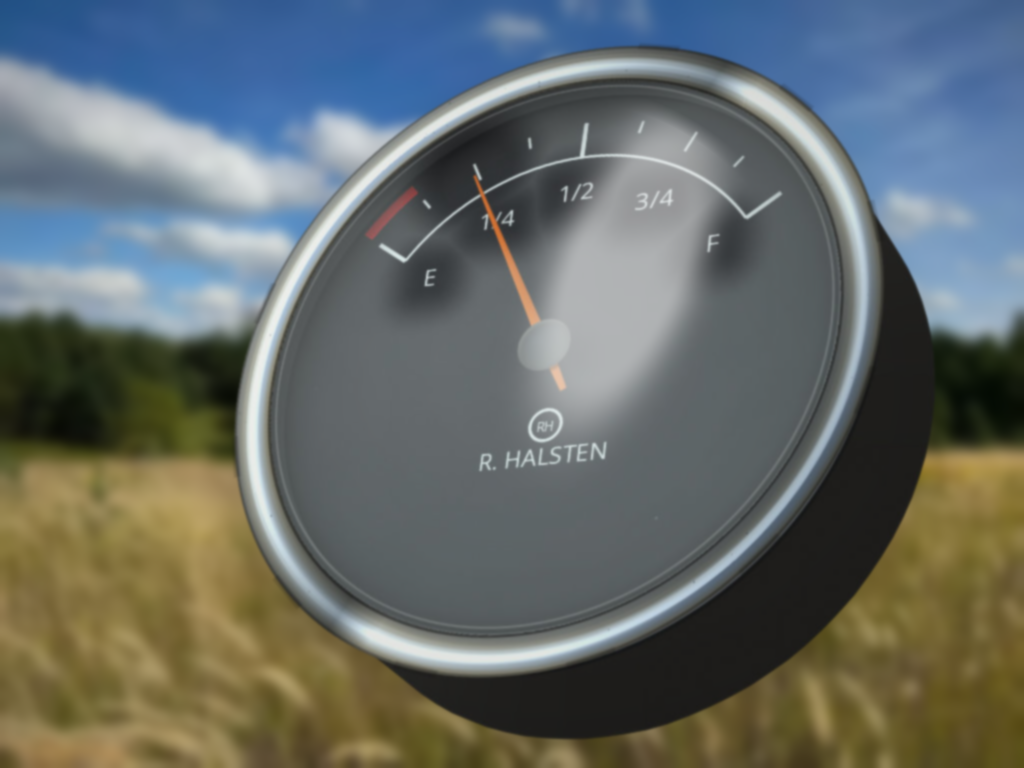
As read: value=0.25
